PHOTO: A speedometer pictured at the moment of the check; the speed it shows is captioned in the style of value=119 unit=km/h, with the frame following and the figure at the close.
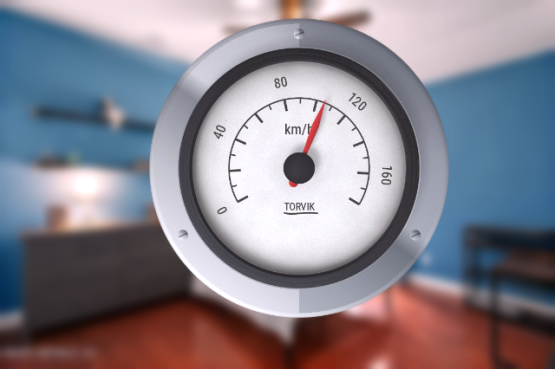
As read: value=105 unit=km/h
